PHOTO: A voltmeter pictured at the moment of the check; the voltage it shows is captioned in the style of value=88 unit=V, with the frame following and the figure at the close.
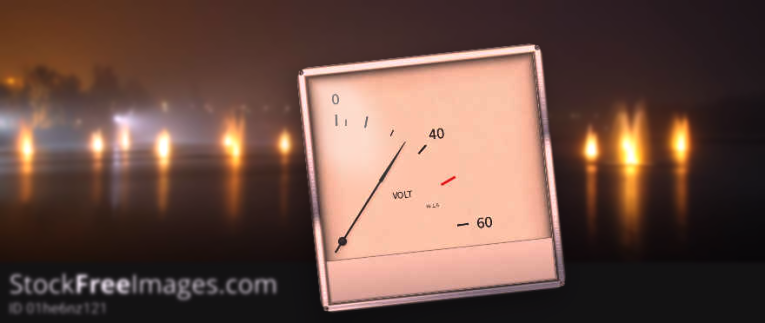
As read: value=35 unit=V
